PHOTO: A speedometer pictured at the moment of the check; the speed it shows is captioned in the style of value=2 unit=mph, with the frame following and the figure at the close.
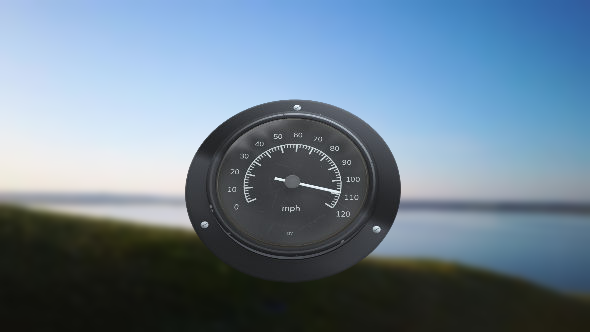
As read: value=110 unit=mph
